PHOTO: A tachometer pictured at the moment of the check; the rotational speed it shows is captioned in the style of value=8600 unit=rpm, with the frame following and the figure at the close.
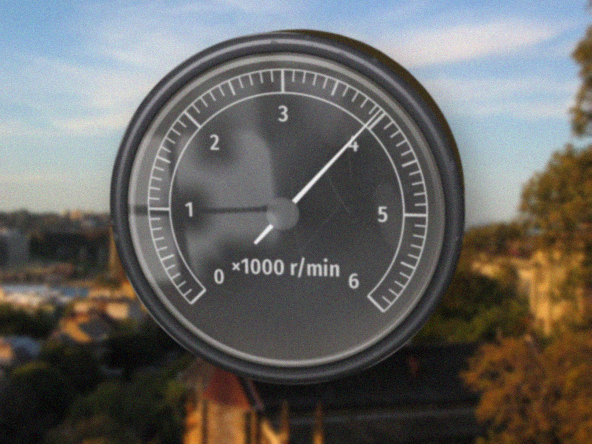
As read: value=3950 unit=rpm
